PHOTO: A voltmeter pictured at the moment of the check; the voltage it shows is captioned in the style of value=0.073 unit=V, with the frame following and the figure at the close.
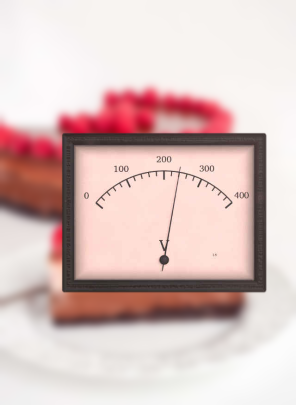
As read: value=240 unit=V
